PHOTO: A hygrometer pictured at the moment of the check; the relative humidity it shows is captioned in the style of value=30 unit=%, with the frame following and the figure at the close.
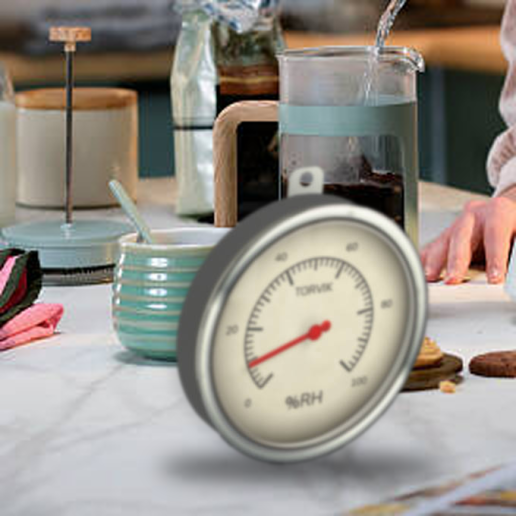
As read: value=10 unit=%
